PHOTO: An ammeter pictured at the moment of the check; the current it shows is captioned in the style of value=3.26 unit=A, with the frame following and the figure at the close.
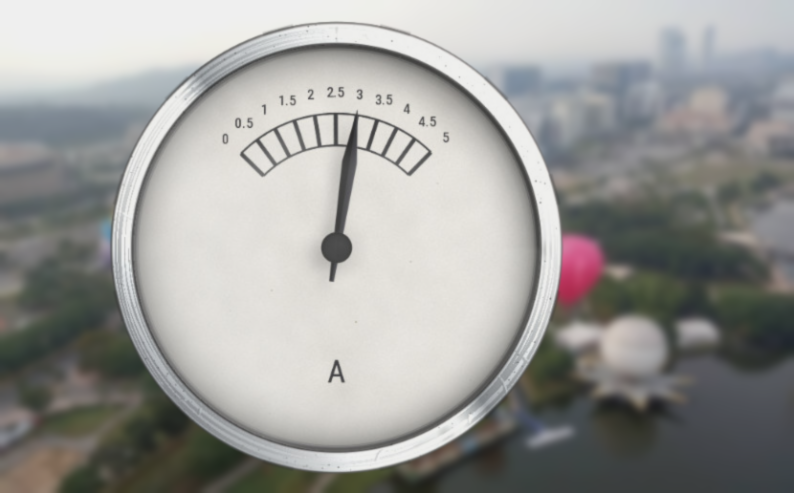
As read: value=3 unit=A
